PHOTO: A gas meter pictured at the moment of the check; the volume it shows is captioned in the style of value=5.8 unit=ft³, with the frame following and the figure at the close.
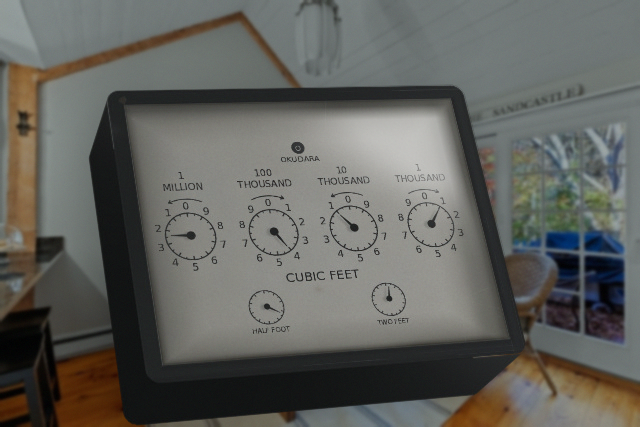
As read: value=241100 unit=ft³
